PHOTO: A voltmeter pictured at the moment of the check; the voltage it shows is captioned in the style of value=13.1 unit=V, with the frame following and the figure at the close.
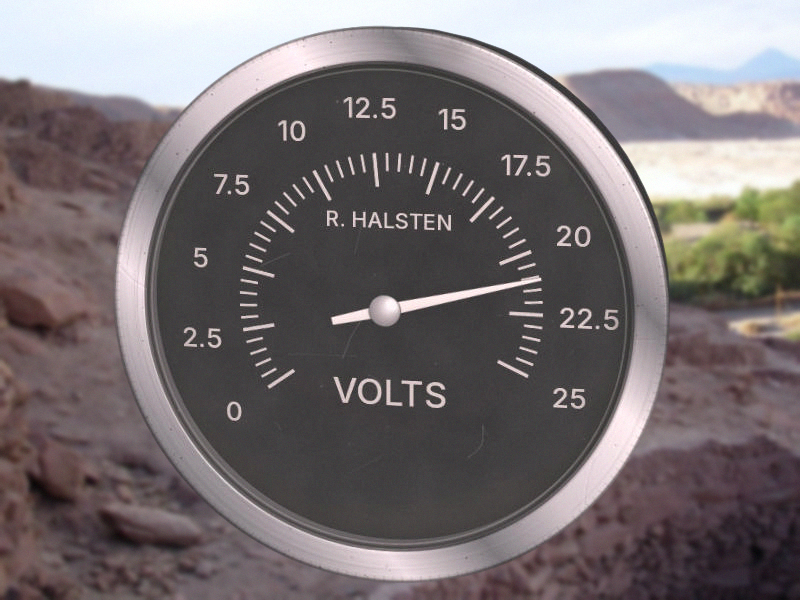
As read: value=21 unit=V
